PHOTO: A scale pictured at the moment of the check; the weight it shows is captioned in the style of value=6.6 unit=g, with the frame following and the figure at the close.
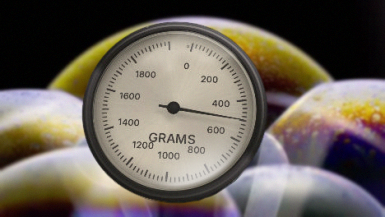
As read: value=500 unit=g
